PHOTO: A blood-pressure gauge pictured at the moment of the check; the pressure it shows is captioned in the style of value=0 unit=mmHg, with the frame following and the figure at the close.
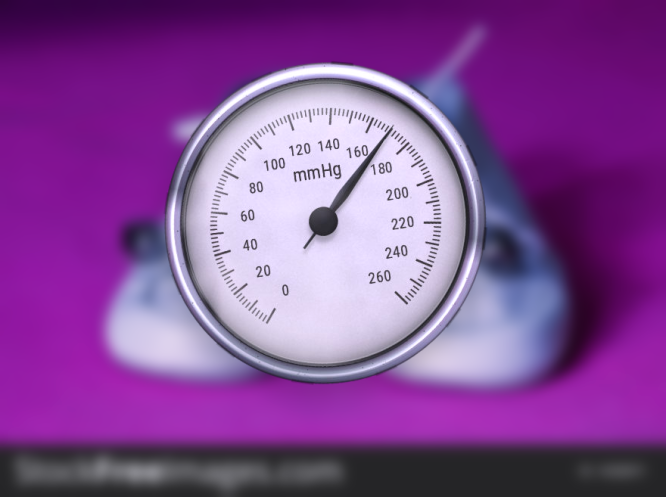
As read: value=170 unit=mmHg
